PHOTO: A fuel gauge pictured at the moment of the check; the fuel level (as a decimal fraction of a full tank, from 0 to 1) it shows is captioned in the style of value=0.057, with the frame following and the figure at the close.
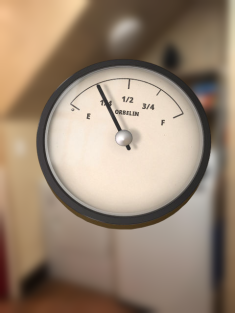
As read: value=0.25
